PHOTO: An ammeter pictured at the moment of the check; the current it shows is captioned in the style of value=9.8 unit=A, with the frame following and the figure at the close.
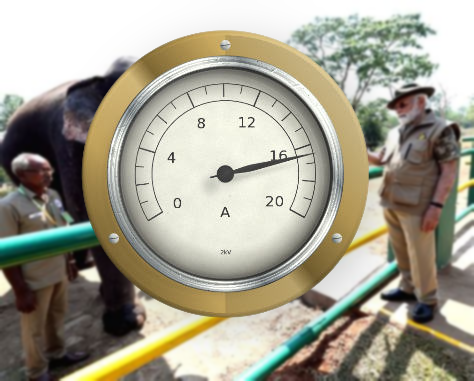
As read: value=16.5 unit=A
